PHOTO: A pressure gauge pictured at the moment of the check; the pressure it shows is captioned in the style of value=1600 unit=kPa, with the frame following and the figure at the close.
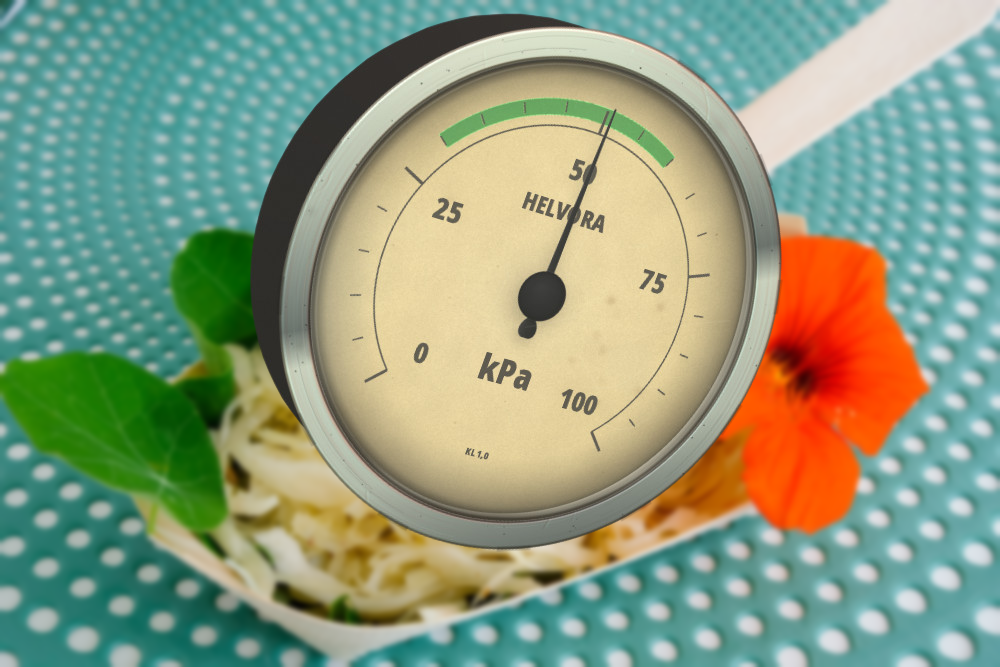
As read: value=50 unit=kPa
